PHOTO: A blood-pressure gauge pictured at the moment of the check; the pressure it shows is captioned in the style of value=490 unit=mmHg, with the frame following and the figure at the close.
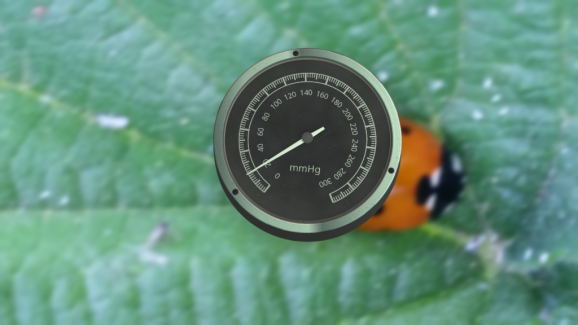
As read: value=20 unit=mmHg
